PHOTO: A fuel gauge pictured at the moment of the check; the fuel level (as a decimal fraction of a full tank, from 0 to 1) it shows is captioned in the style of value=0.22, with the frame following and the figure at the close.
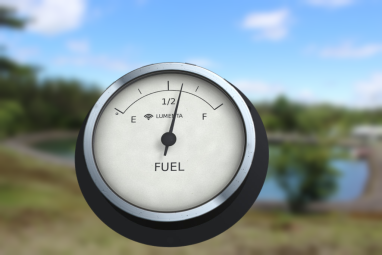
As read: value=0.625
